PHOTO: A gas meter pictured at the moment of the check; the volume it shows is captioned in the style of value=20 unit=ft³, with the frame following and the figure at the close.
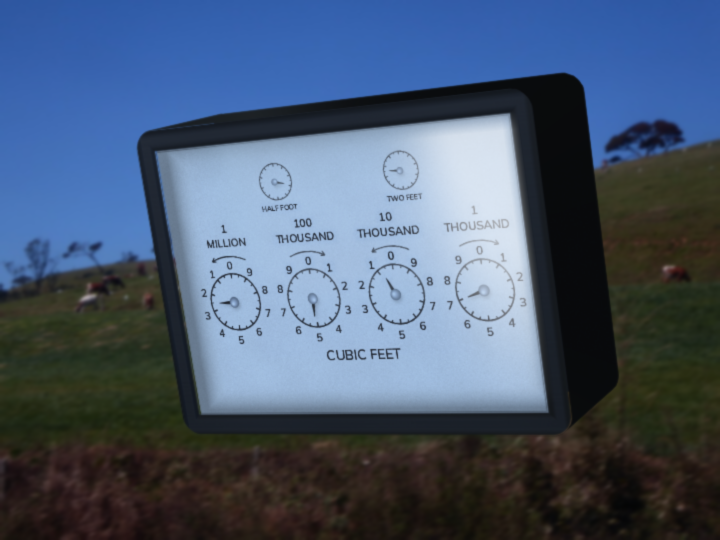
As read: value=250700 unit=ft³
